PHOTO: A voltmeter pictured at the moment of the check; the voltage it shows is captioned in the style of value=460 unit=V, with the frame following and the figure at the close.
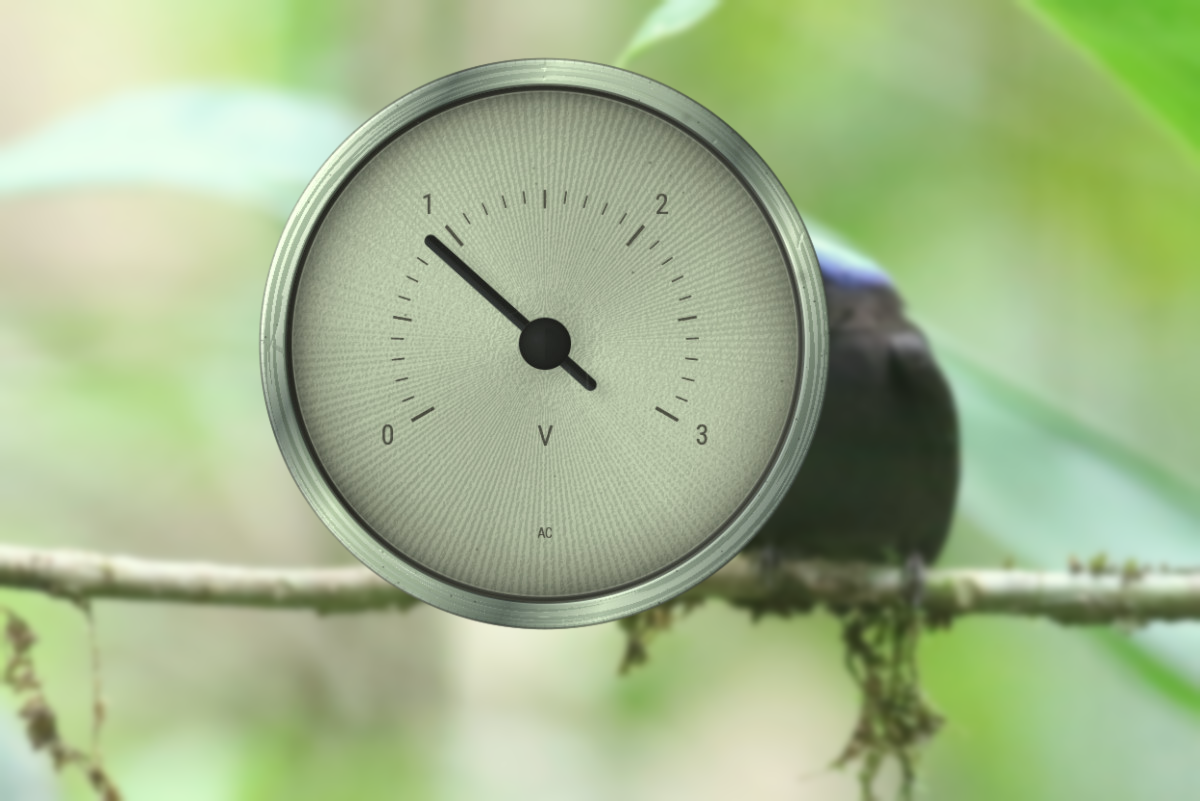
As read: value=0.9 unit=V
